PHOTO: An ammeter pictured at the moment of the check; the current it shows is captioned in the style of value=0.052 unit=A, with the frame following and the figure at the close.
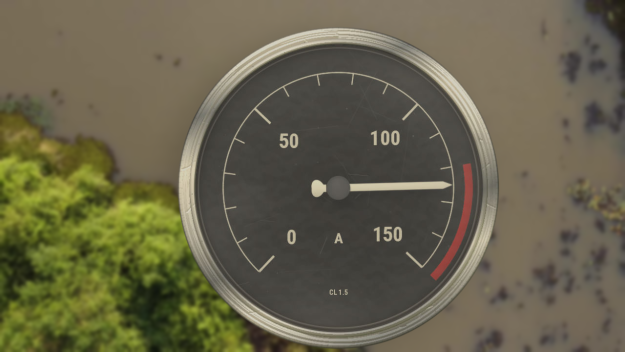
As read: value=125 unit=A
